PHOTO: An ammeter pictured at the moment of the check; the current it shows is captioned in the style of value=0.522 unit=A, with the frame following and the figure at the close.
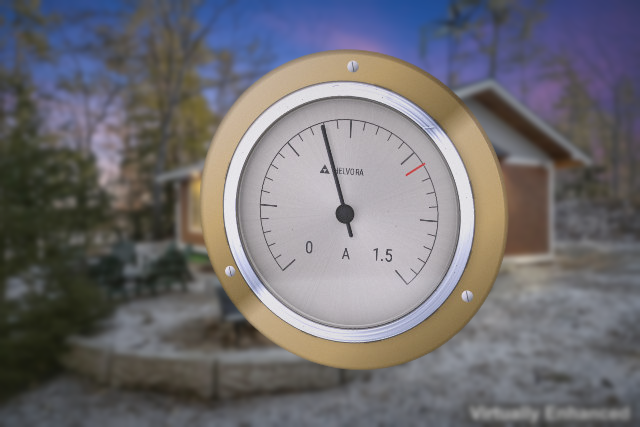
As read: value=0.65 unit=A
